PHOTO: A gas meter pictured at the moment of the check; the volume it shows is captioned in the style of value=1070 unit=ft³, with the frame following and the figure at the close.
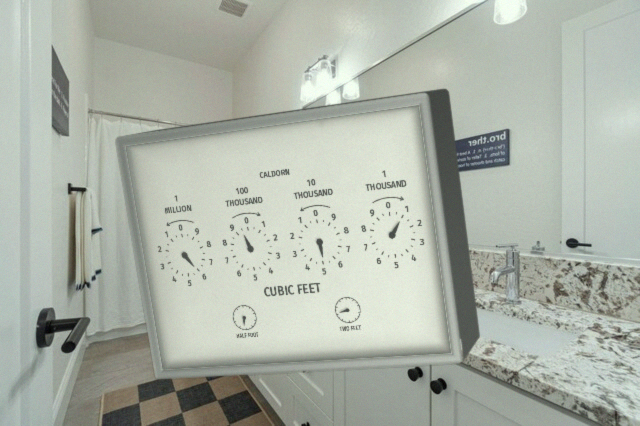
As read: value=595100 unit=ft³
